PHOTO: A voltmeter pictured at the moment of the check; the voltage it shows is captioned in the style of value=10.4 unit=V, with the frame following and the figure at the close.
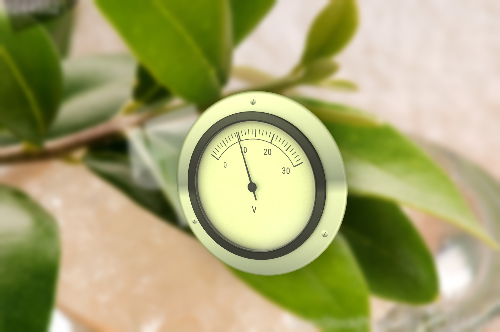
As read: value=10 unit=V
